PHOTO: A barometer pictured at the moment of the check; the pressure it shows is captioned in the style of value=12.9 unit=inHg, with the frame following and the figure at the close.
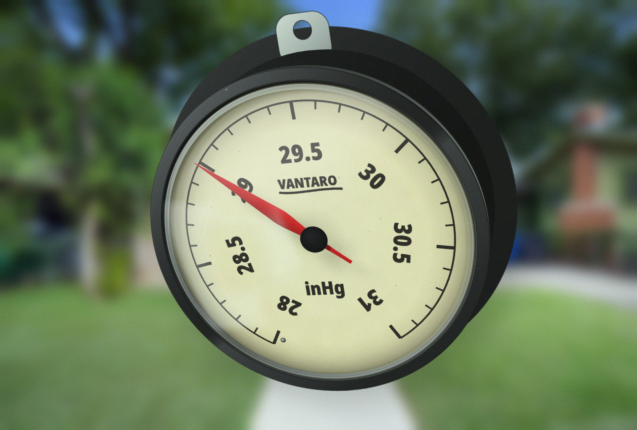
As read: value=29 unit=inHg
